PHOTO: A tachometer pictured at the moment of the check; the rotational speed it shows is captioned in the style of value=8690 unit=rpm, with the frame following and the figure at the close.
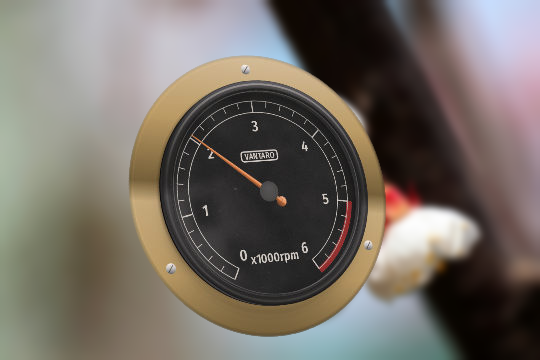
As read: value=2000 unit=rpm
